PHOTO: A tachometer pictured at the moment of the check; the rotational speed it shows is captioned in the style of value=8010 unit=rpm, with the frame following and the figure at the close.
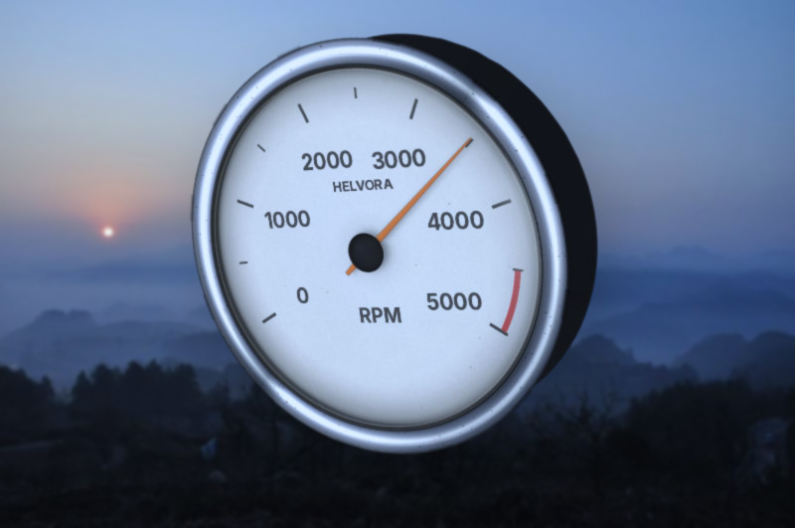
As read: value=3500 unit=rpm
